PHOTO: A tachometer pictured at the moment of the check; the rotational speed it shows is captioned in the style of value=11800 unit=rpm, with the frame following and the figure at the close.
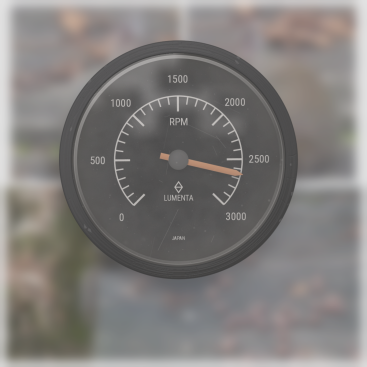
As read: value=2650 unit=rpm
